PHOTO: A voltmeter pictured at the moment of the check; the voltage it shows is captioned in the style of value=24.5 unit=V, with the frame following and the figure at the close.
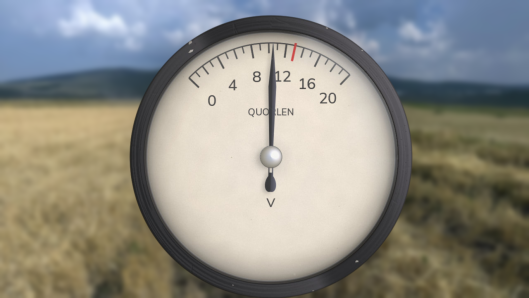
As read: value=10.5 unit=V
